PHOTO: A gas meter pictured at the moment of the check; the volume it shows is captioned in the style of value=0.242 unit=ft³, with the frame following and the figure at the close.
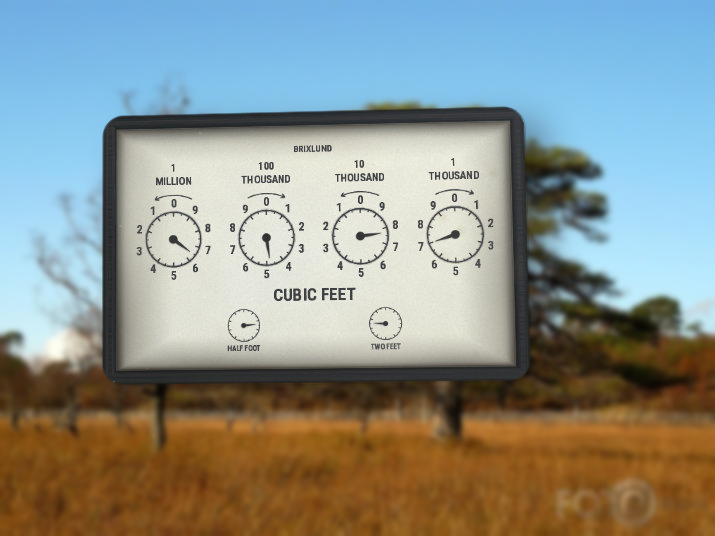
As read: value=647700 unit=ft³
